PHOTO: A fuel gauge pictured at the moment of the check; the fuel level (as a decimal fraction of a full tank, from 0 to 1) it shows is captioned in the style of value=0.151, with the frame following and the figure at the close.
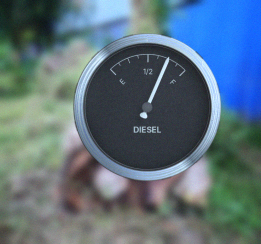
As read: value=0.75
